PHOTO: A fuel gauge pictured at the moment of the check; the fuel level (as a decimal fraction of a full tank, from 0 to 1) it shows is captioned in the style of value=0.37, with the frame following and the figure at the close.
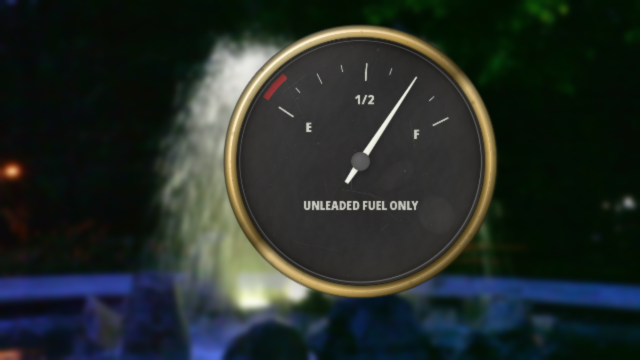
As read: value=0.75
